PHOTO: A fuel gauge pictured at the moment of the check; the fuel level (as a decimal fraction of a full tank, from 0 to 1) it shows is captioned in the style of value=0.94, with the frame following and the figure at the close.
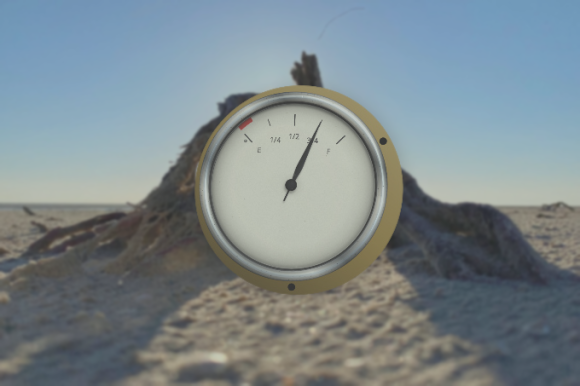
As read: value=0.75
